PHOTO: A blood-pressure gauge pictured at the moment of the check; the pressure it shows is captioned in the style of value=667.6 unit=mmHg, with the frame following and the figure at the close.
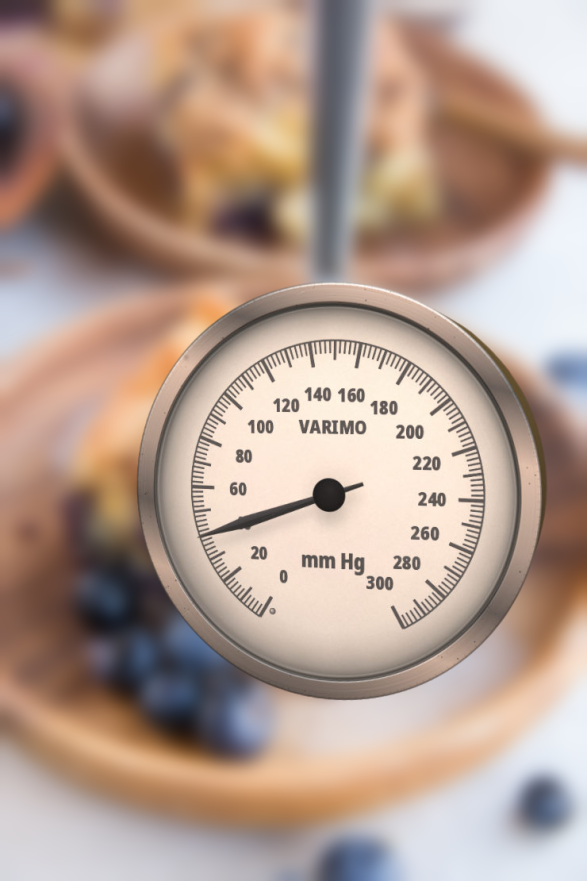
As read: value=40 unit=mmHg
